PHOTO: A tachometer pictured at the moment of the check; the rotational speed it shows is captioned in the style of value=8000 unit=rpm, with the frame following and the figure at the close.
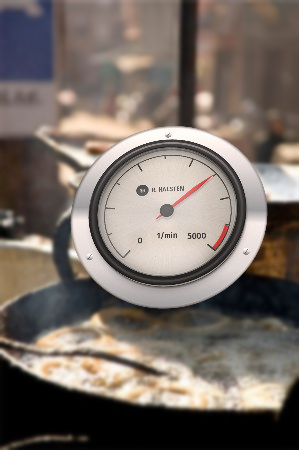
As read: value=3500 unit=rpm
